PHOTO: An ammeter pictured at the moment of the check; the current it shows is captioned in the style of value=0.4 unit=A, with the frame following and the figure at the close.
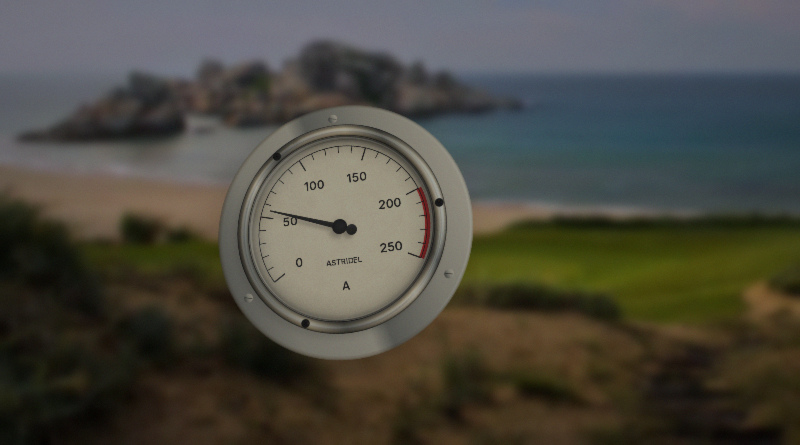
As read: value=55 unit=A
